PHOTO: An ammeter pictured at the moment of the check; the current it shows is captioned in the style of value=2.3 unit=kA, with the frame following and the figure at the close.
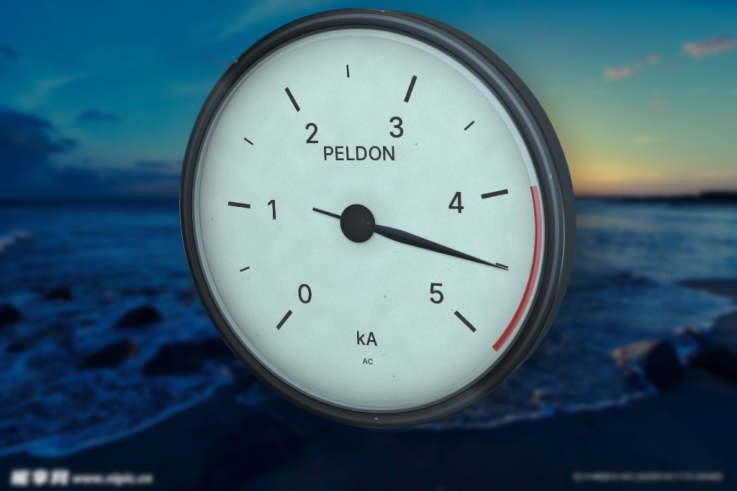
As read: value=4.5 unit=kA
